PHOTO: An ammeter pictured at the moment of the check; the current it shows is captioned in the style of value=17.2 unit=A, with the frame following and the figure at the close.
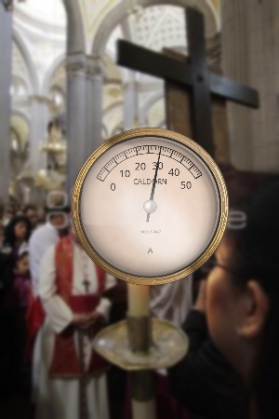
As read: value=30 unit=A
